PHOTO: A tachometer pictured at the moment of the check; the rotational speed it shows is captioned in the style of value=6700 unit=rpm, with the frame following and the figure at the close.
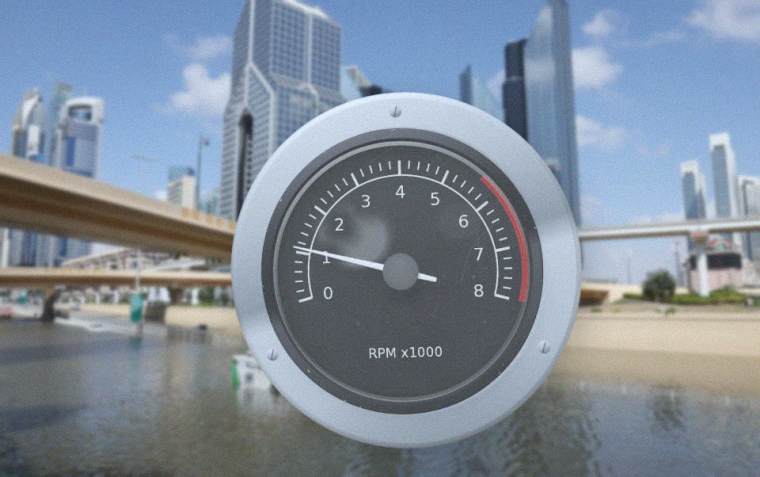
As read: value=1100 unit=rpm
